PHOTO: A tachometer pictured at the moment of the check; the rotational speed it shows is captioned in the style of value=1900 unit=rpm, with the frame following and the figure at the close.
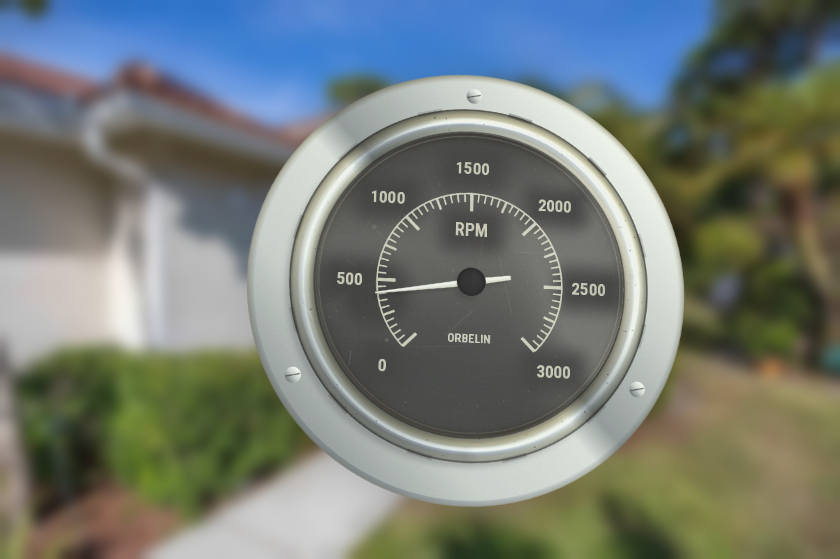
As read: value=400 unit=rpm
